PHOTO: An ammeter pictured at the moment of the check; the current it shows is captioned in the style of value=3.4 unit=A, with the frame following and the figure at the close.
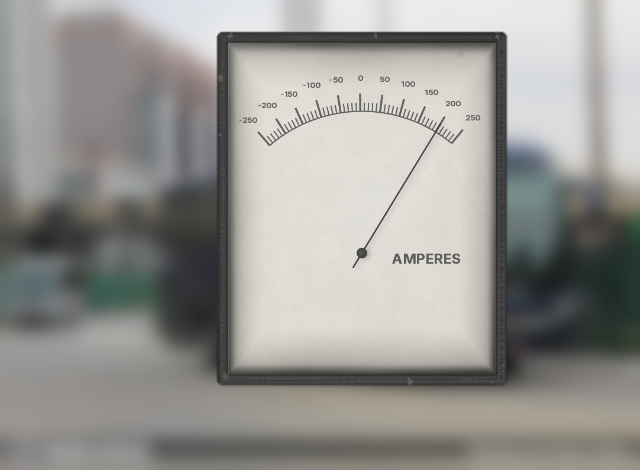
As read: value=200 unit=A
